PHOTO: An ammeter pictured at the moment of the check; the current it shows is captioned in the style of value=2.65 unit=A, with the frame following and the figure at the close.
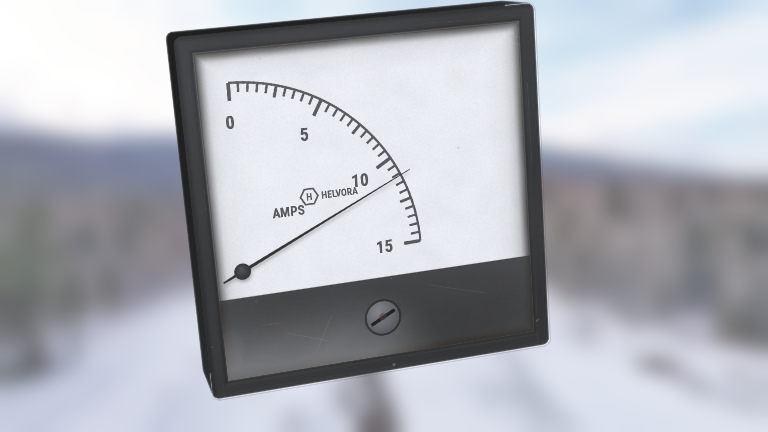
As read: value=11 unit=A
